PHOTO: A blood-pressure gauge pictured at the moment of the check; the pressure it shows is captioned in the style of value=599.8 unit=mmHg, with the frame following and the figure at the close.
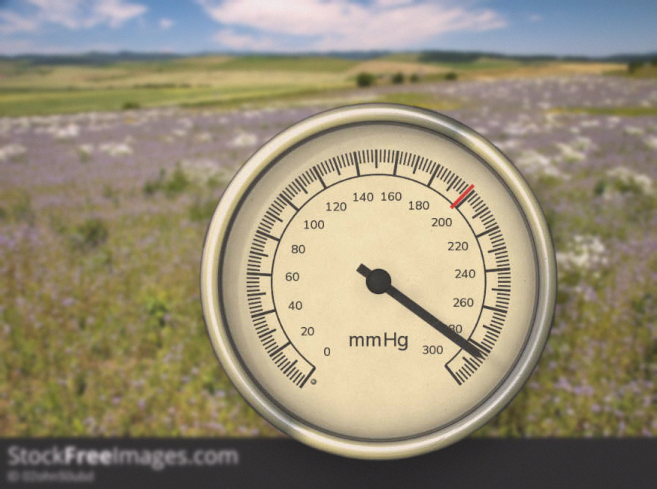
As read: value=284 unit=mmHg
